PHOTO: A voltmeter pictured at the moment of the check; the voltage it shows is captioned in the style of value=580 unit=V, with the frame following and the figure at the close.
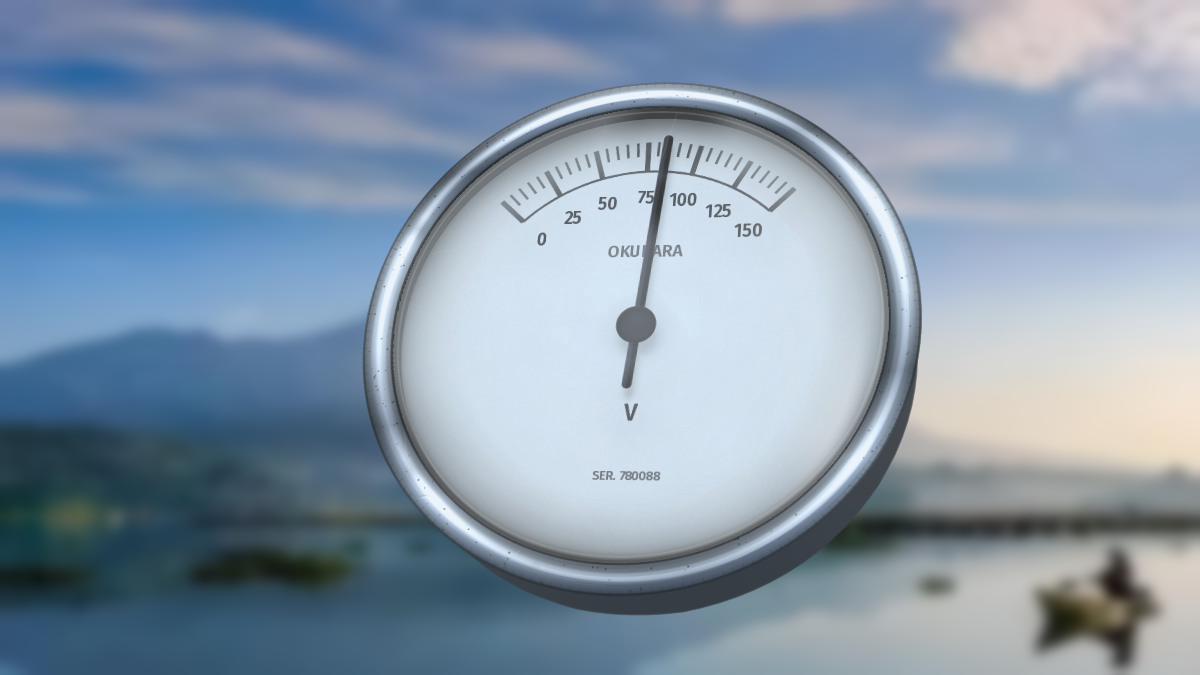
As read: value=85 unit=V
